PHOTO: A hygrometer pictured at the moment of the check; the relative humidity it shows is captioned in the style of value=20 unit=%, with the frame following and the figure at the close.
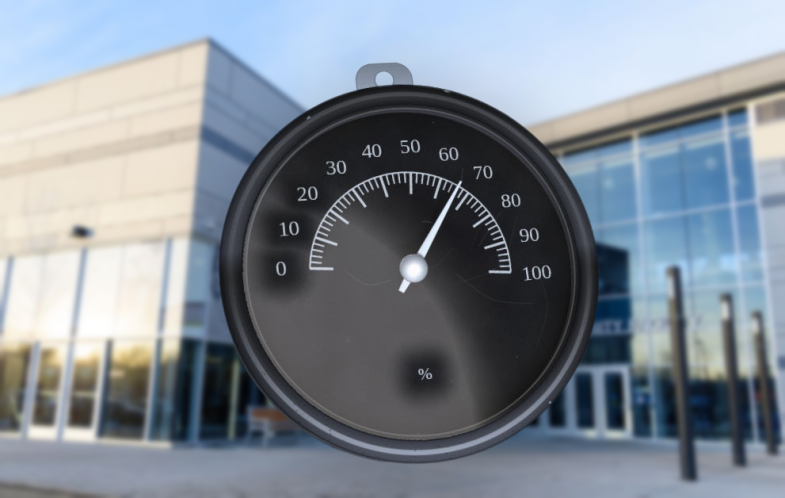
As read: value=66 unit=%
